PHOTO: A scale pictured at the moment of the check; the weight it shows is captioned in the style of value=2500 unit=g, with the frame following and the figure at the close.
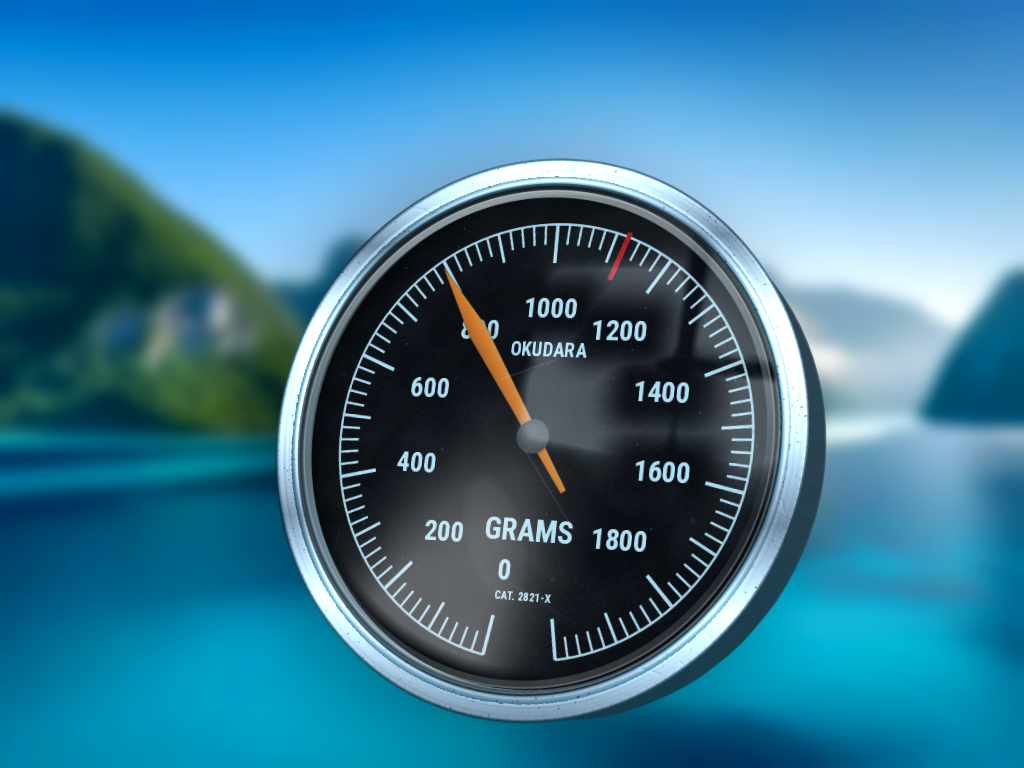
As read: value=800 unit=g
